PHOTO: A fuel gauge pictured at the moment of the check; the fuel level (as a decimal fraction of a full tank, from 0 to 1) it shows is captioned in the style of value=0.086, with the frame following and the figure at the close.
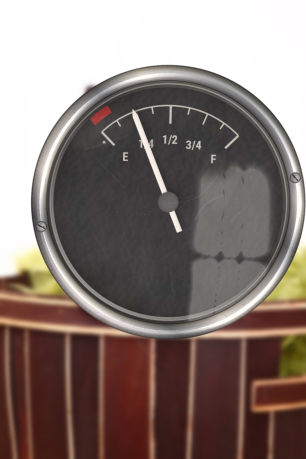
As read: value=0.25
